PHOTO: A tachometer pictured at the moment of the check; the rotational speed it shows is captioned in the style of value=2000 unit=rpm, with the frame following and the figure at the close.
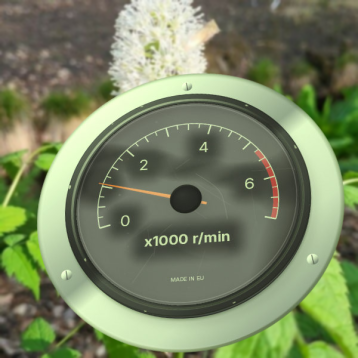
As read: value=1000 unit=rpm
